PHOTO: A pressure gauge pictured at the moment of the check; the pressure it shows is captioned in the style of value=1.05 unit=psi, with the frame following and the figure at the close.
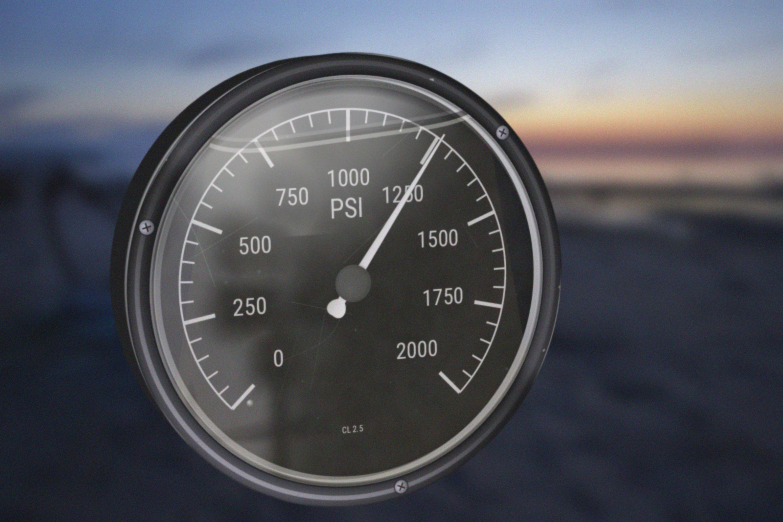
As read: value=1250 unit=psi
